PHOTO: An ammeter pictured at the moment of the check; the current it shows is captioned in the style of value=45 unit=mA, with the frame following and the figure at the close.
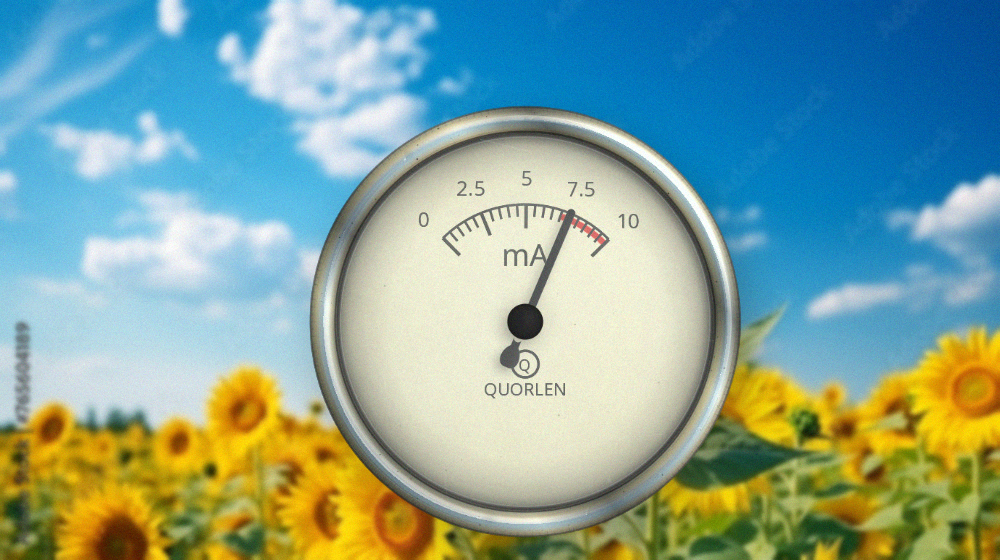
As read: value=7.5 unit=mA
